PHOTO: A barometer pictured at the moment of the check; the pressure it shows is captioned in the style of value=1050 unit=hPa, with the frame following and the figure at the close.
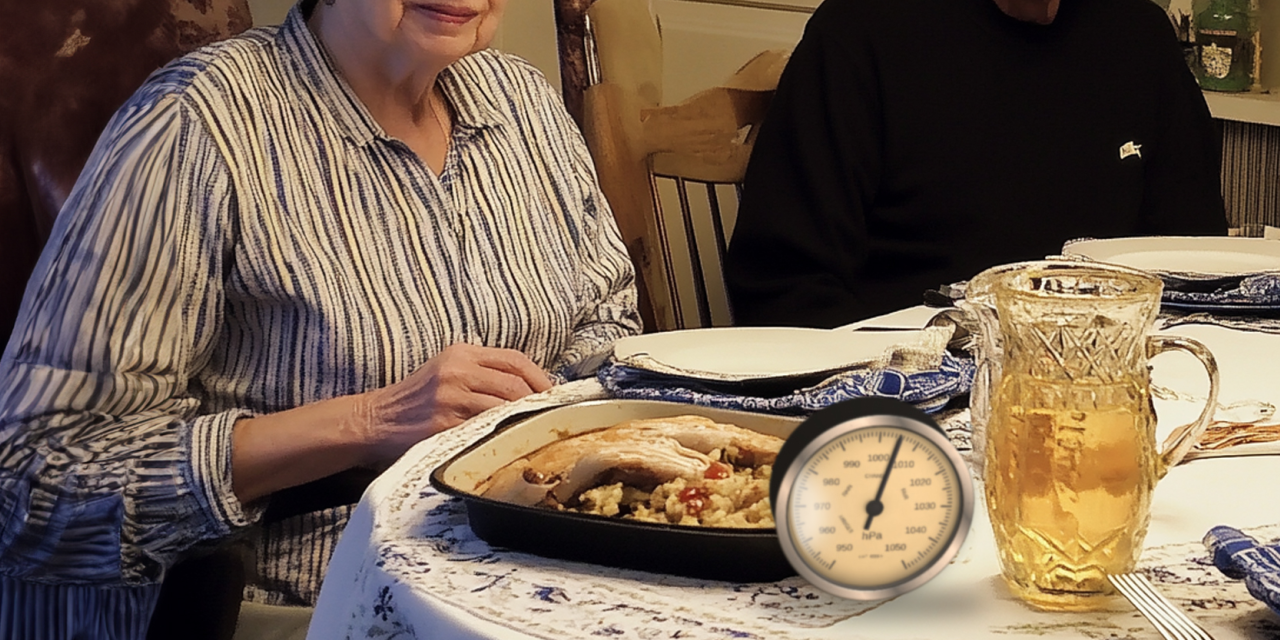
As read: value=1005 unit=hPa
